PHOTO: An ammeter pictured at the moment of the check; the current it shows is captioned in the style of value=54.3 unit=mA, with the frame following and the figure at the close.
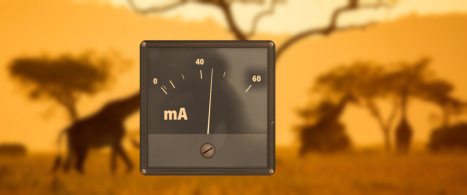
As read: value=45 unit=mA
